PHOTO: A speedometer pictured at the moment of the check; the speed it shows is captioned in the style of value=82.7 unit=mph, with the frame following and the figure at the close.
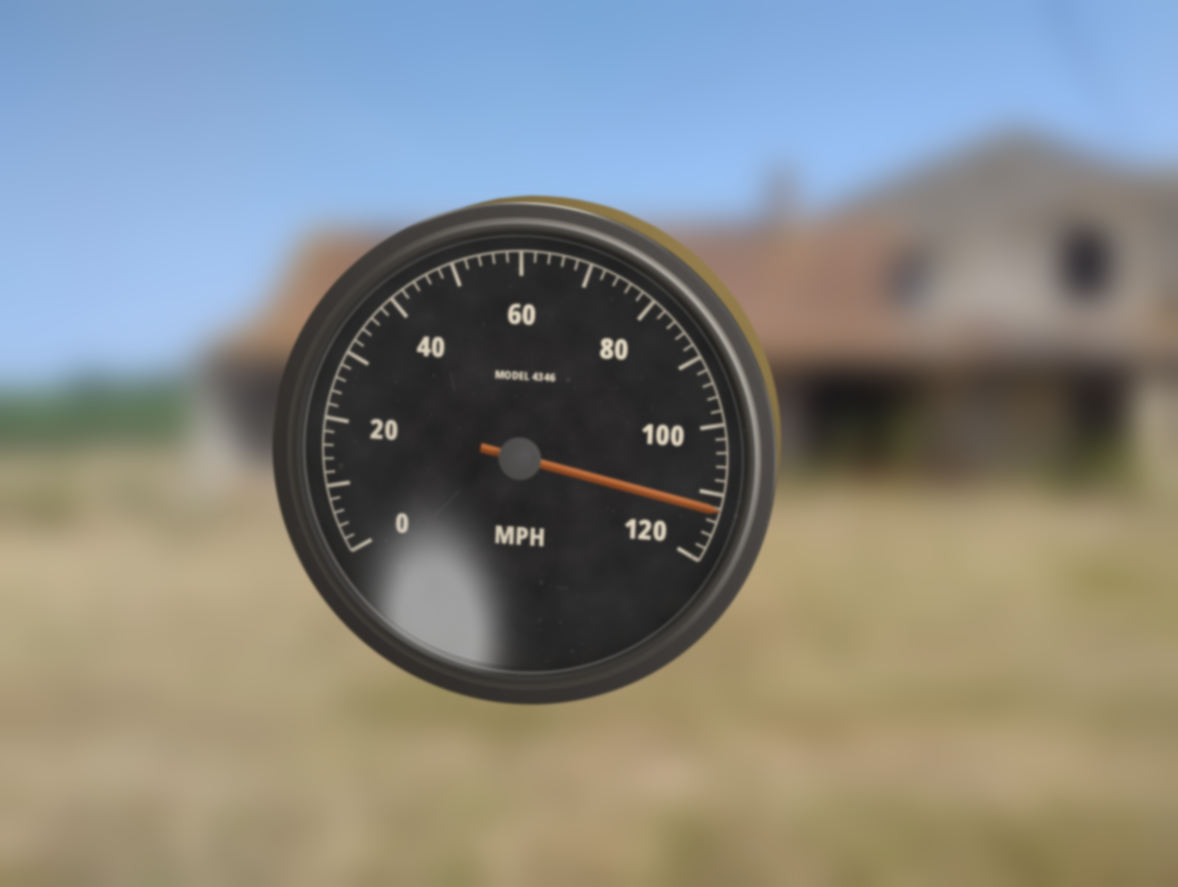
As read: value=112 unit=mph
